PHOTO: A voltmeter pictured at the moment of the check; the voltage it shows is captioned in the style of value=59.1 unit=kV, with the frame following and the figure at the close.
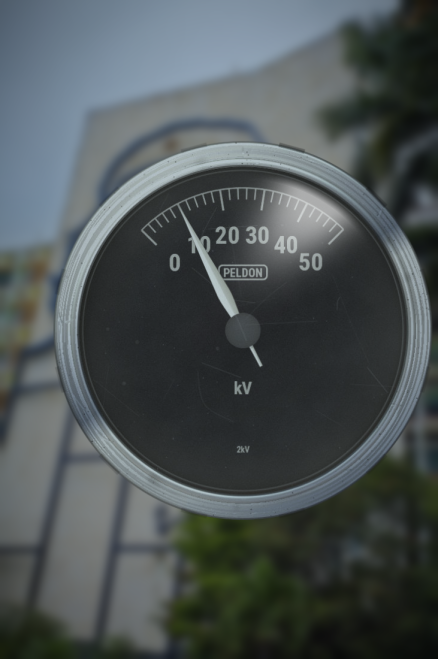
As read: value=10 unit=kV
